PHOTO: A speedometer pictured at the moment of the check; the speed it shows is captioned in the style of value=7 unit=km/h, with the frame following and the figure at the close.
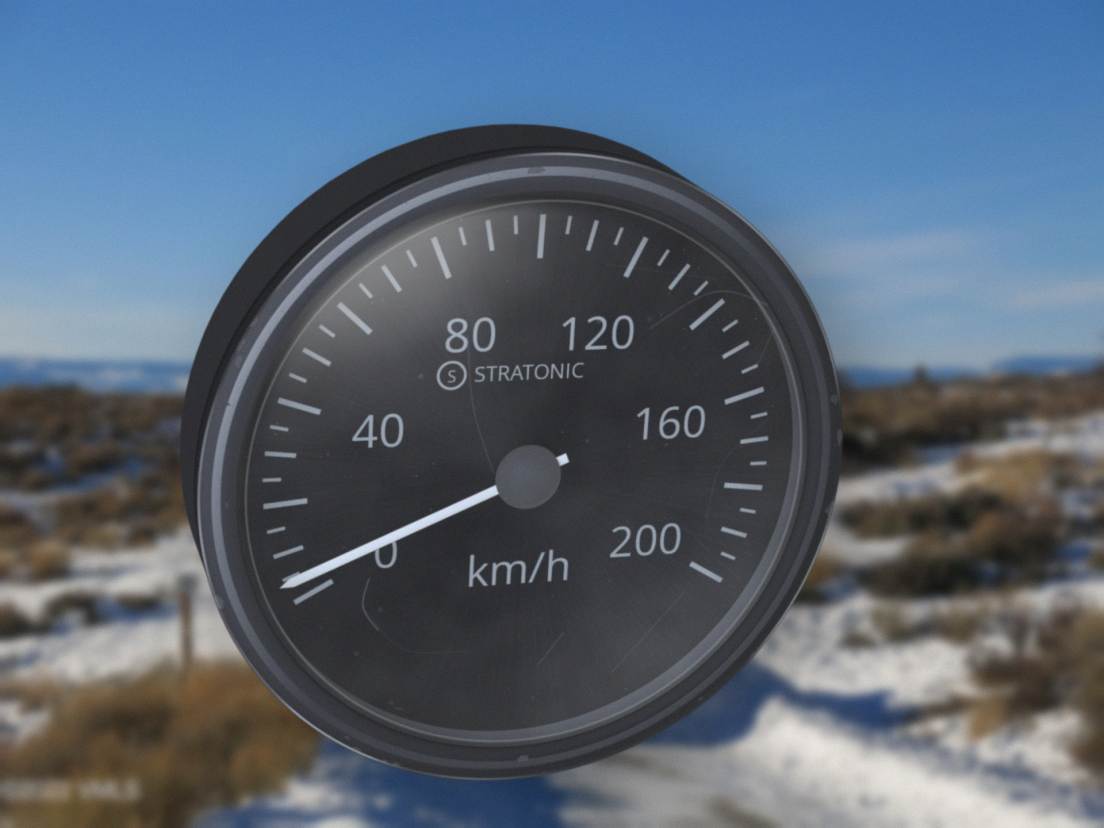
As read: value=5 unit=km/h
